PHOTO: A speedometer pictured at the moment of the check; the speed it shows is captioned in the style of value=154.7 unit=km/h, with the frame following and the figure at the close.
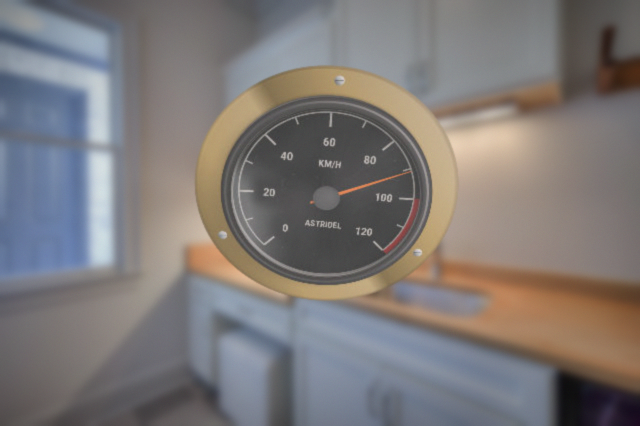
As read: value=90 unit=km/h
